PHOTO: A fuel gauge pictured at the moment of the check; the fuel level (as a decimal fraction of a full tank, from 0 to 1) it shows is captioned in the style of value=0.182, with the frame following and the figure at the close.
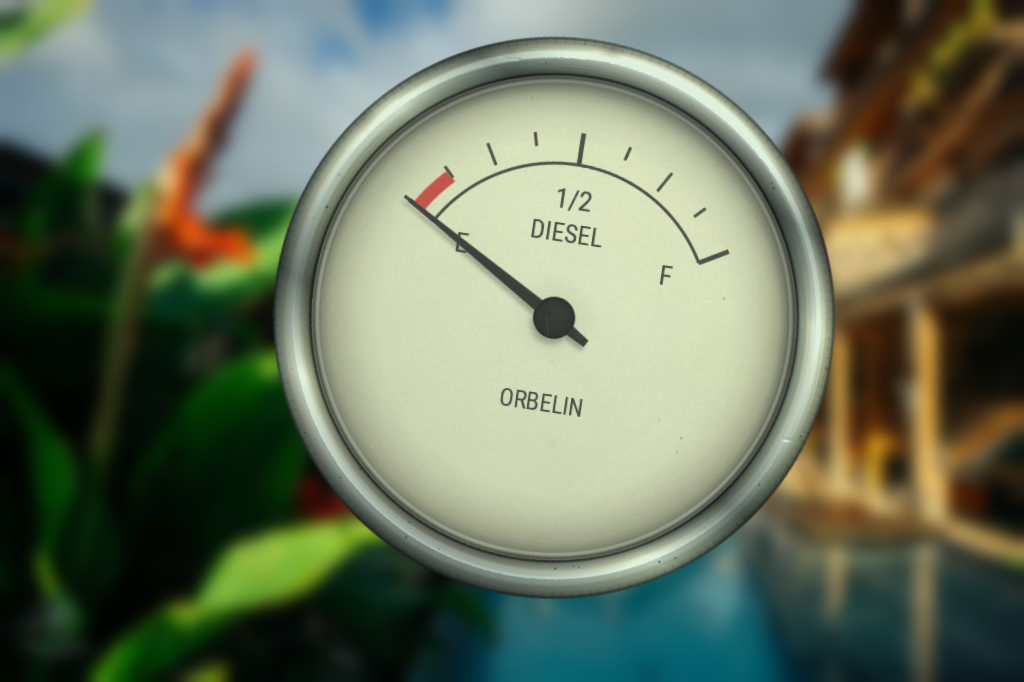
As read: value=0
